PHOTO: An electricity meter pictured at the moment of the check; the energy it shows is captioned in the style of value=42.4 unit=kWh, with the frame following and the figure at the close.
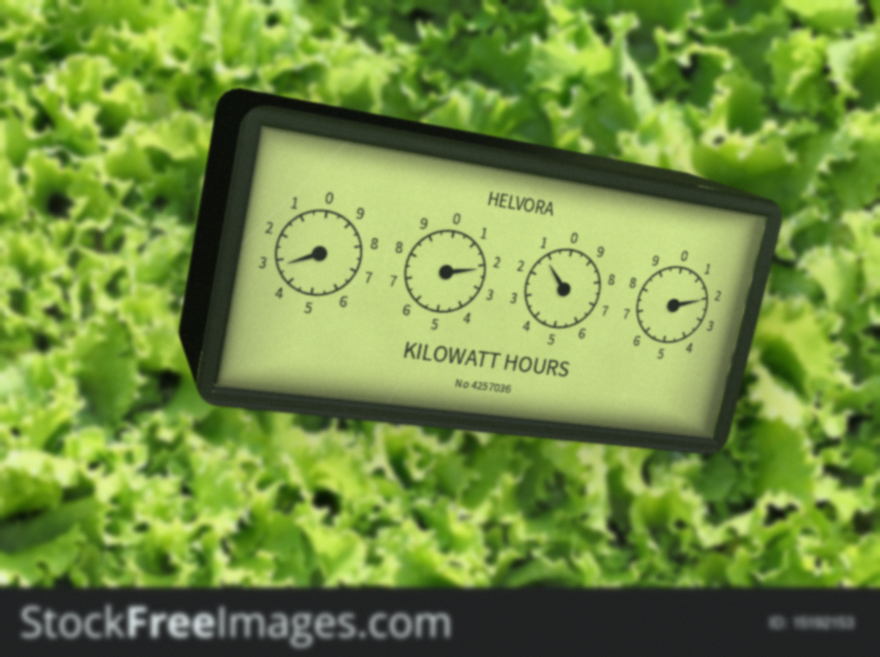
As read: value=3212 unit=kWh
